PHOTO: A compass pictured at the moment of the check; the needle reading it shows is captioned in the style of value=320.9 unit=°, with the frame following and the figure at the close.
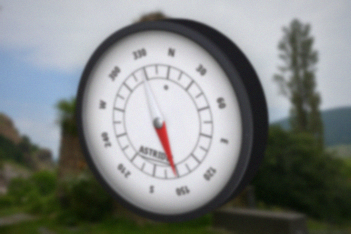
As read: value=150 unit=°
